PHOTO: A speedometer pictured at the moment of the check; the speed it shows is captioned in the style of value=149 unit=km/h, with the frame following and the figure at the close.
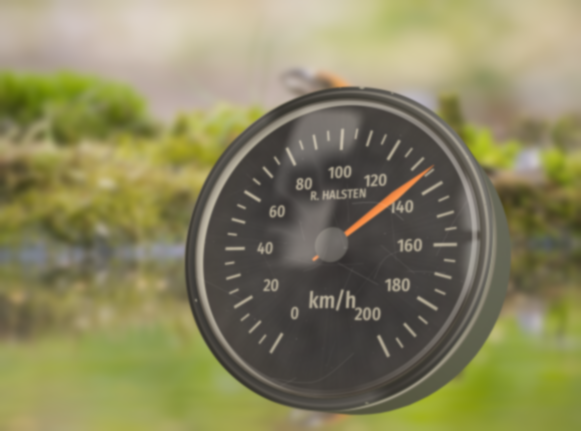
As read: value=135 unit=km/h
